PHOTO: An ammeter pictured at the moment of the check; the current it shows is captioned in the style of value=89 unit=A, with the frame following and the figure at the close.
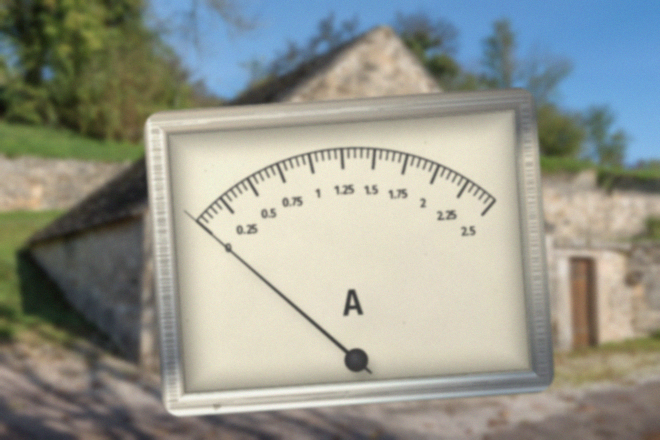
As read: value=0 unit=A
